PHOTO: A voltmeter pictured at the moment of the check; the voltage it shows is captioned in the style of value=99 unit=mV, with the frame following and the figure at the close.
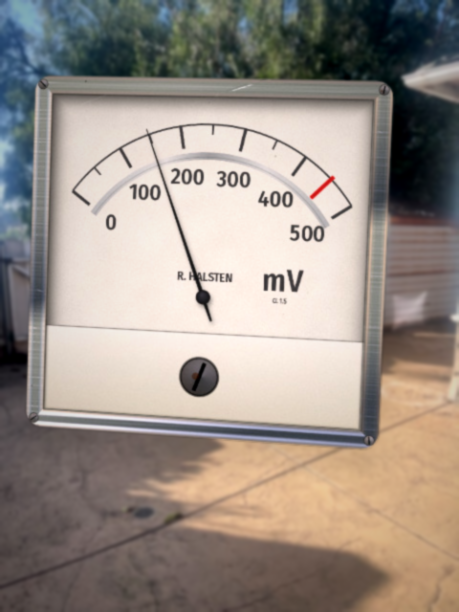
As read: value=150 unit=mV
